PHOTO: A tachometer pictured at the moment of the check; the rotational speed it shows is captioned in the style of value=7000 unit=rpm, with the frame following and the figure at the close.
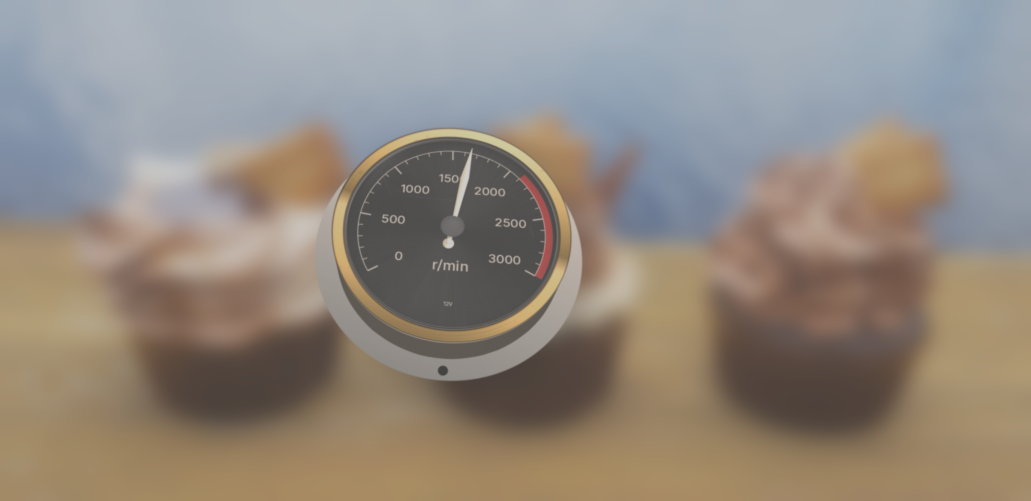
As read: value=1650 unit=rpm
